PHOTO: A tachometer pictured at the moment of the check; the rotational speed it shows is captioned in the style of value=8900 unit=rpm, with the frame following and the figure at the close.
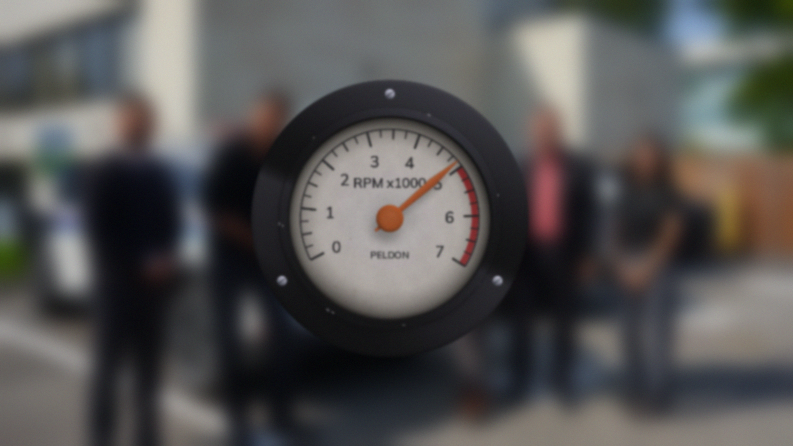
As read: value=4875 unit=rpm
